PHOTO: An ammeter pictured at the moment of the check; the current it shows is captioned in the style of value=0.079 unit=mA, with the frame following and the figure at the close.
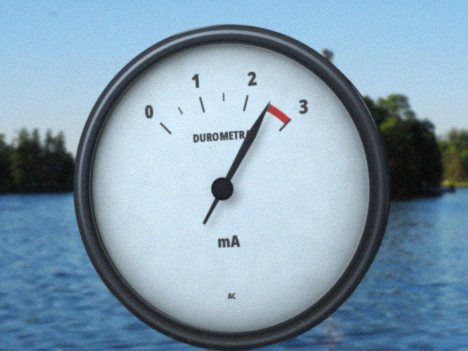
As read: value=2.5 unit=mA
